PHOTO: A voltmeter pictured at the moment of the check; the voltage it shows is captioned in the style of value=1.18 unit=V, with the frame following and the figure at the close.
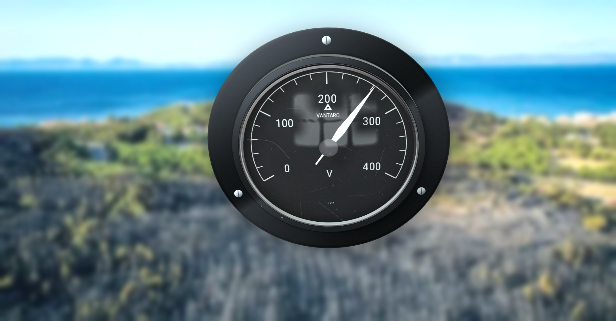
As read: value=260 unit=V
